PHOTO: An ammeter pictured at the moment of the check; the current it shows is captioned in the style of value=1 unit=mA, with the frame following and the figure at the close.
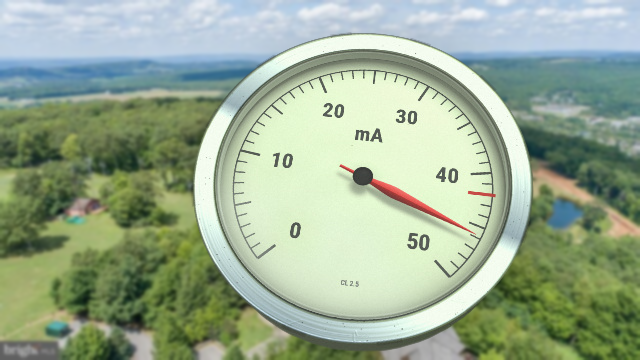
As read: value=46 unit=mA
